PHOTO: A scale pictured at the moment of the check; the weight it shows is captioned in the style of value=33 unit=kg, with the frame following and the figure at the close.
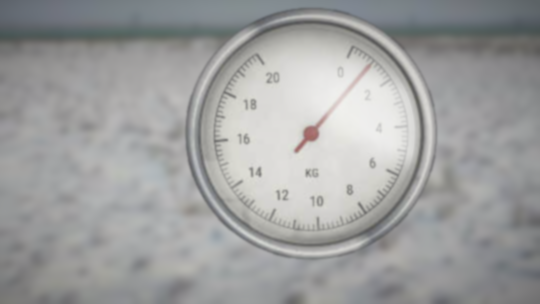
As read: value=1 unit=kg
